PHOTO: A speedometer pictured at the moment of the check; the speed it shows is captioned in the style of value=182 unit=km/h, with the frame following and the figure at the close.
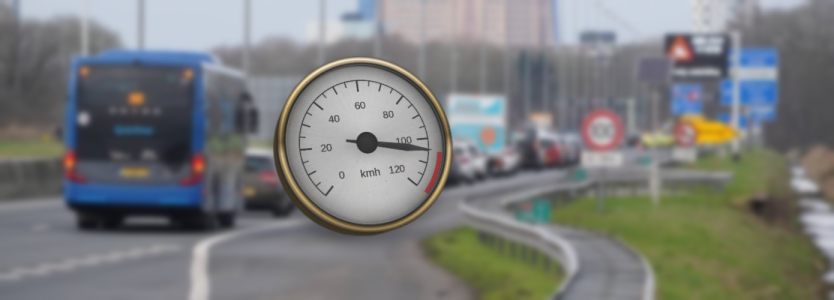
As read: value=105 unit=km/h
